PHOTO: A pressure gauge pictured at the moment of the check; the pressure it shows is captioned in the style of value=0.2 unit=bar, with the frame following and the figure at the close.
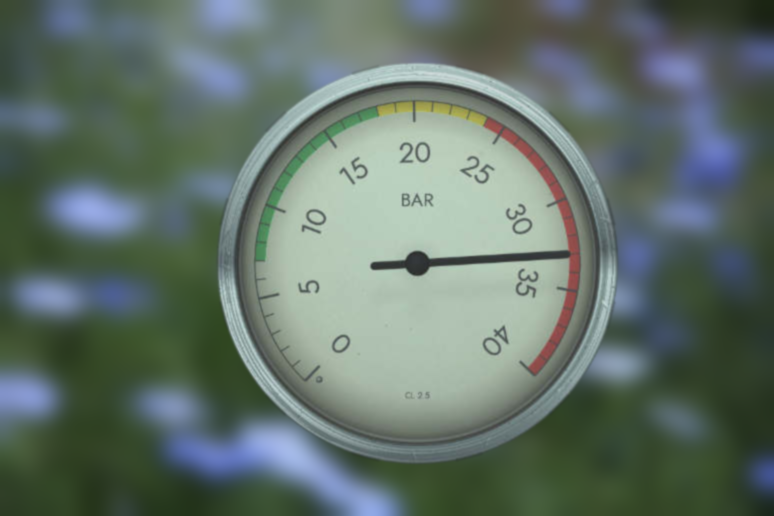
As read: value=33 unit=bar
